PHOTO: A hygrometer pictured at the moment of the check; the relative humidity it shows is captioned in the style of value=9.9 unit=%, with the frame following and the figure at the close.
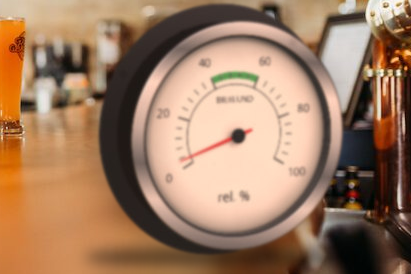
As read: value=4 unit=%
